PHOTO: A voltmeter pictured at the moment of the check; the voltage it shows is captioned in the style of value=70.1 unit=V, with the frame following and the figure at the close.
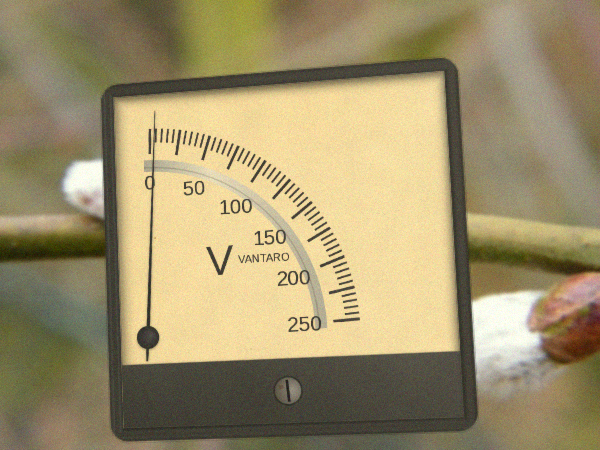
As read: value=5 unit=V
